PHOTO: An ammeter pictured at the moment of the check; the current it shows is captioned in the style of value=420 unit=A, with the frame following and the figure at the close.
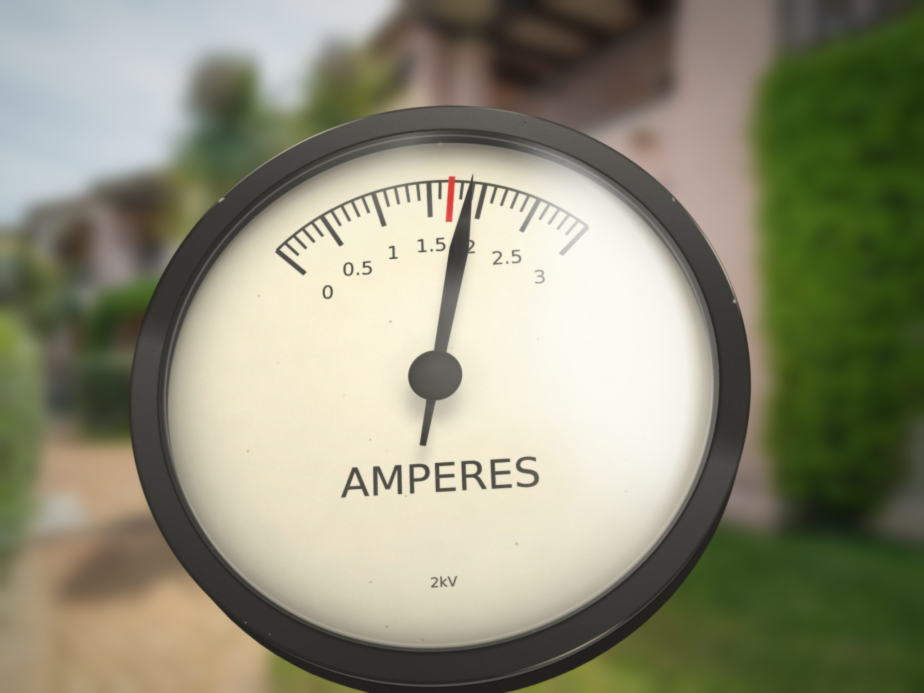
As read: value=1.9 unit=A
